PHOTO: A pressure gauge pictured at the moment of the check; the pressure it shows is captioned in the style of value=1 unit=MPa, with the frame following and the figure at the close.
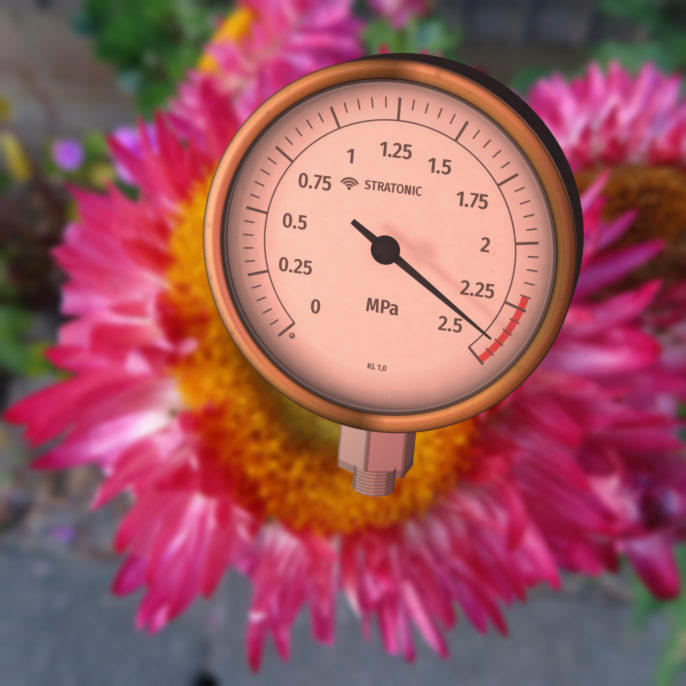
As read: value=2.4 unit=MPa
